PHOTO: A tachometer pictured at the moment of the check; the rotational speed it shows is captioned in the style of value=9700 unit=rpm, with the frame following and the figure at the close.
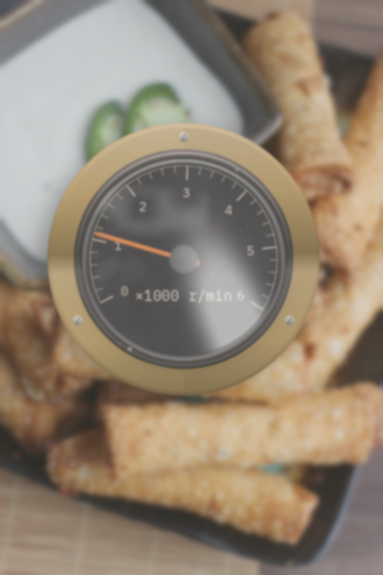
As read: value=1100 unit=rpm
